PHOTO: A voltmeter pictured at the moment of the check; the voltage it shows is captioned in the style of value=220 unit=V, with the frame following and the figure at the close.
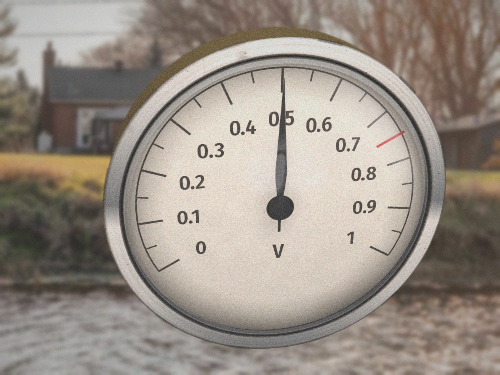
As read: value=0.5 unit=V
